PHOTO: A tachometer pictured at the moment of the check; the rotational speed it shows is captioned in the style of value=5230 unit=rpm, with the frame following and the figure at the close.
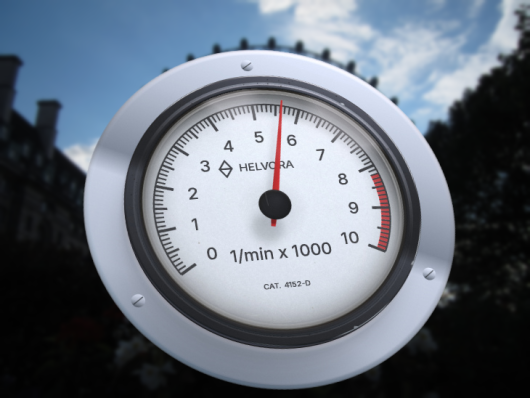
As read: value=5600 unit=rpm
